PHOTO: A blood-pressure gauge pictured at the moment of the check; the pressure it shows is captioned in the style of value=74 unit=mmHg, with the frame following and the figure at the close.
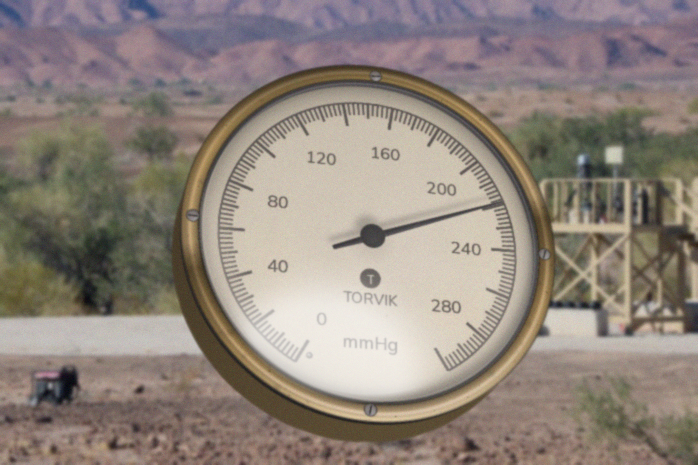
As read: value=220 unit=mmHg
